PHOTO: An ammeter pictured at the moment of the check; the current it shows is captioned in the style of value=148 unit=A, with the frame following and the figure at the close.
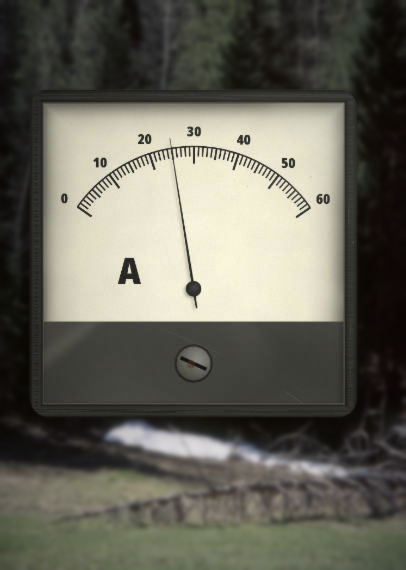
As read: value=25 unit=A
